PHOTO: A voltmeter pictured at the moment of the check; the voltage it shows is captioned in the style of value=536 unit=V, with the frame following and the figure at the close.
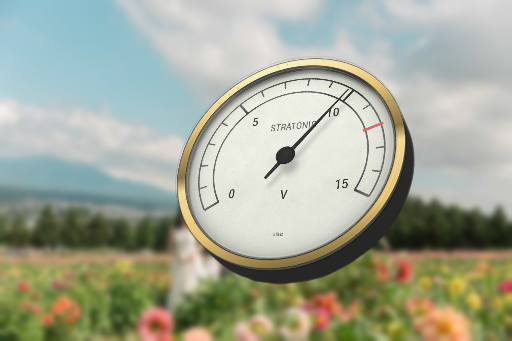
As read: value=10 unit=V
